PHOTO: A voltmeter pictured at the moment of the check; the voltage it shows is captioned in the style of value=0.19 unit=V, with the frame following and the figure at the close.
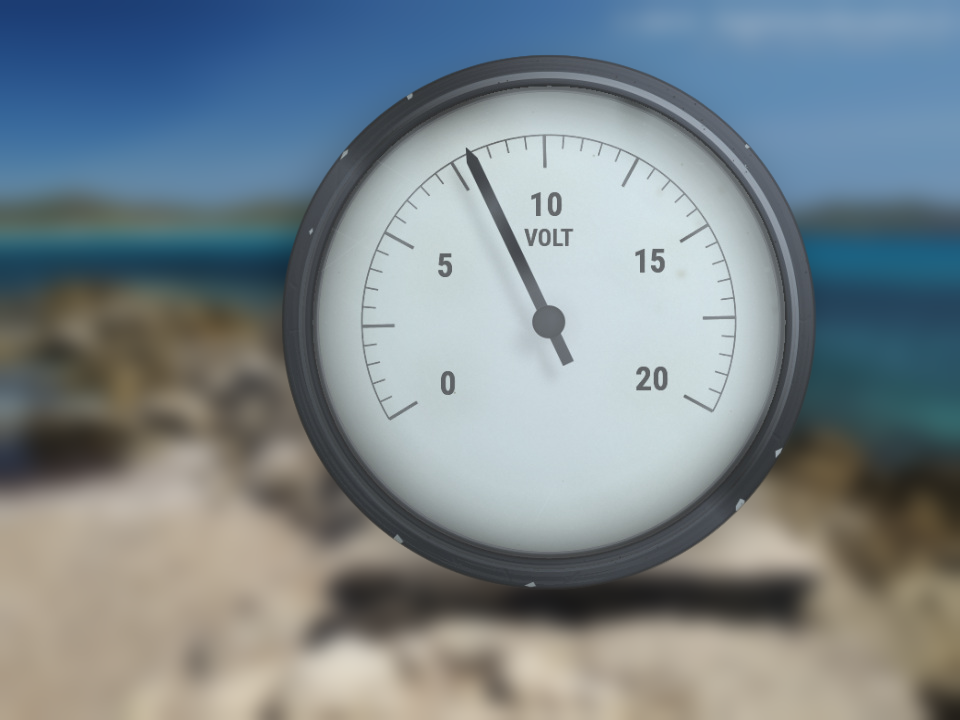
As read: value=8 unit=V
